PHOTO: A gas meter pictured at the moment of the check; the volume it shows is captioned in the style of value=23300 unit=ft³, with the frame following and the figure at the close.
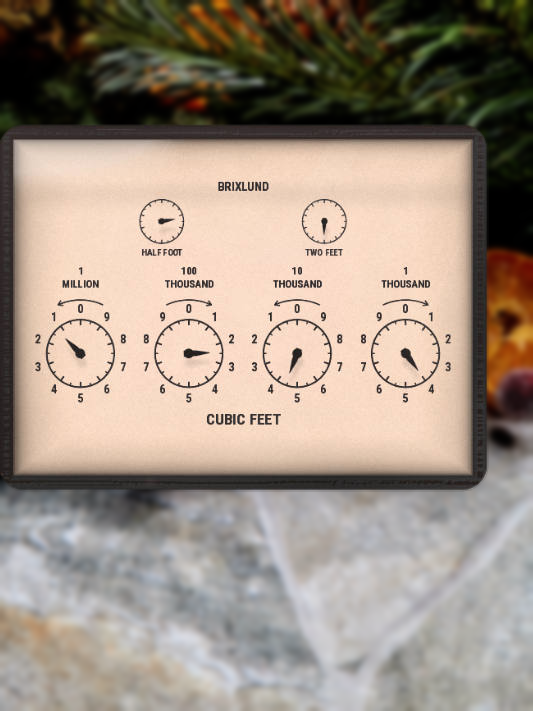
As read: value=124400 unit=ft³
